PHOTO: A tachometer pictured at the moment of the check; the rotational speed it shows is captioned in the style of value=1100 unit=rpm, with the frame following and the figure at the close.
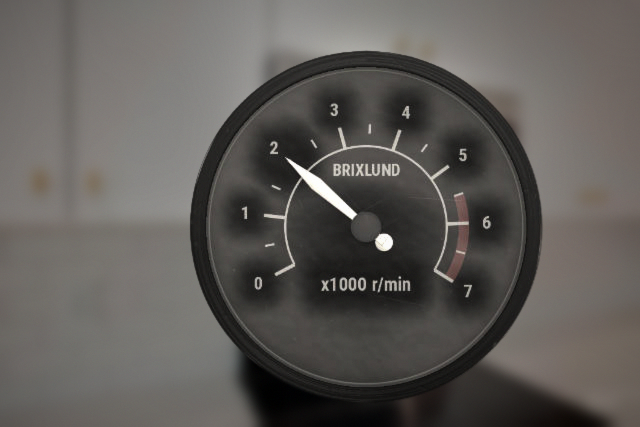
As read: value=2000 unit=rpm
